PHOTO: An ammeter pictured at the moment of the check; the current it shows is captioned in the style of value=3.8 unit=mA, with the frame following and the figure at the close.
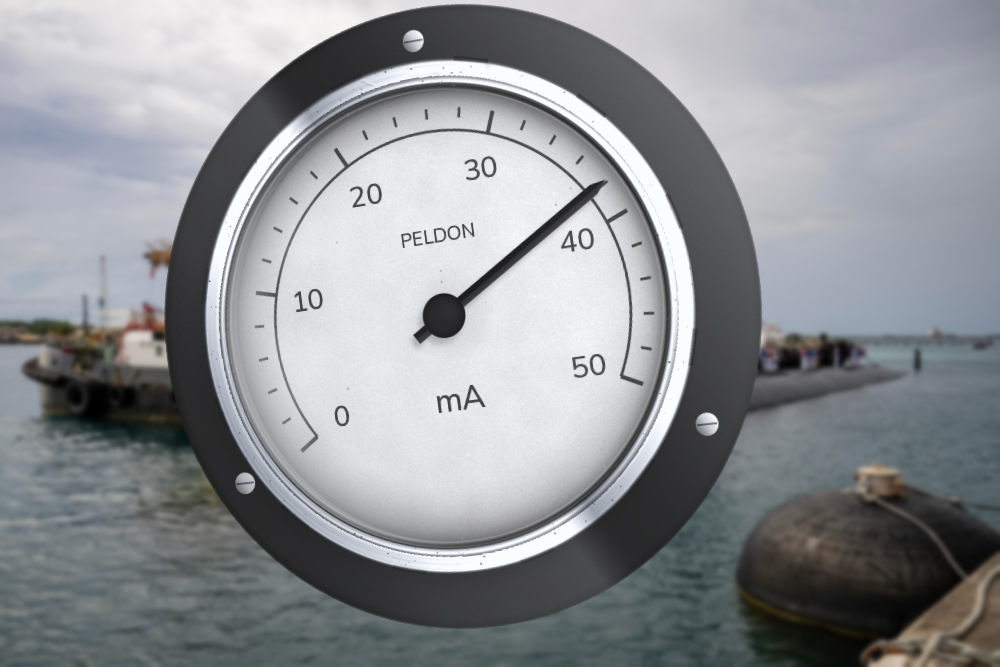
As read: value=38 unit=mA
